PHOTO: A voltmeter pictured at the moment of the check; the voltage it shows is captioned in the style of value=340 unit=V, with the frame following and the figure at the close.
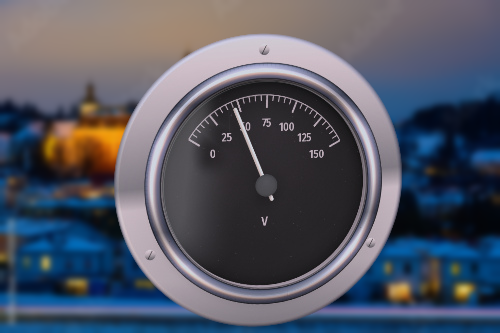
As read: value=45 unit=V
